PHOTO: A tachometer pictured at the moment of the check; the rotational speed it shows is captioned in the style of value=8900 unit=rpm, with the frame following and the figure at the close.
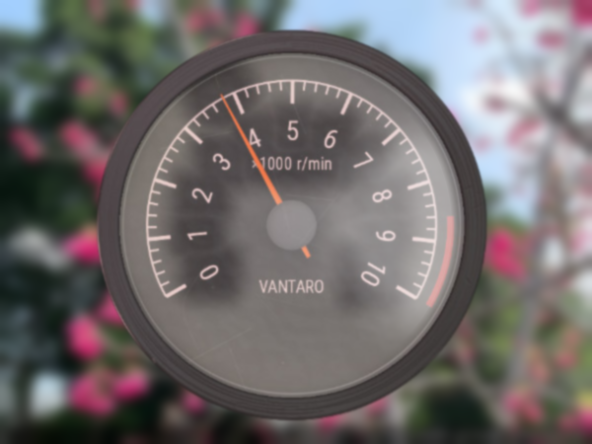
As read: value=3800 unit=rpm
